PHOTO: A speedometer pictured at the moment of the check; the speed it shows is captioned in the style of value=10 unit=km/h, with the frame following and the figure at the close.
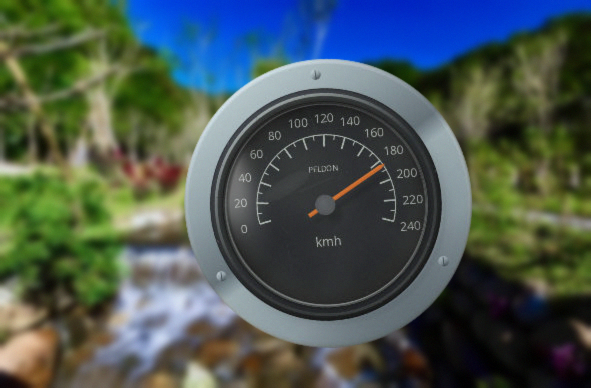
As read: value=185 unit=km/h
